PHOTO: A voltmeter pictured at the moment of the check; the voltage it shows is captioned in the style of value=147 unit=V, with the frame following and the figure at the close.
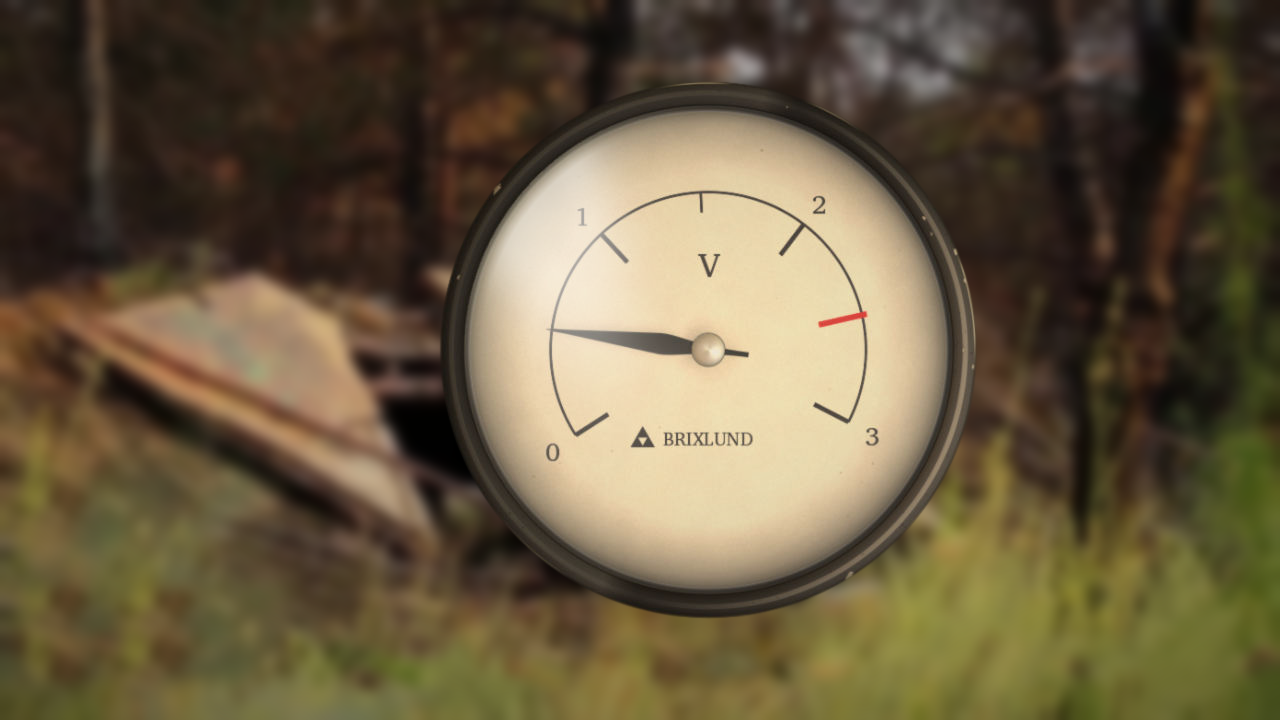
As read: value=0.5 unit=V
